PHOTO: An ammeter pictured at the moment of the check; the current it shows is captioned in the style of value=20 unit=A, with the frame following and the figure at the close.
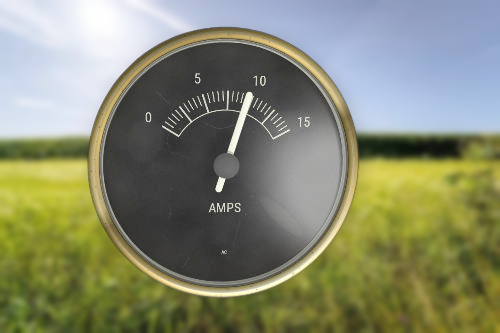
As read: value=9.5 unit=A
